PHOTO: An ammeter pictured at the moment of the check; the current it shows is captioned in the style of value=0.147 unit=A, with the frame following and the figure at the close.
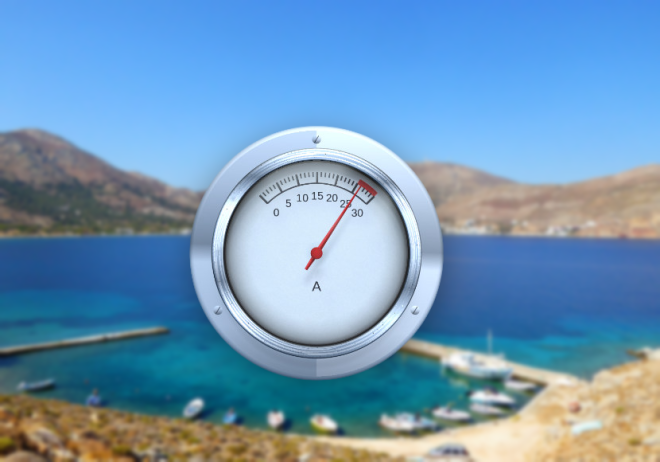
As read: value=26 unit=A
